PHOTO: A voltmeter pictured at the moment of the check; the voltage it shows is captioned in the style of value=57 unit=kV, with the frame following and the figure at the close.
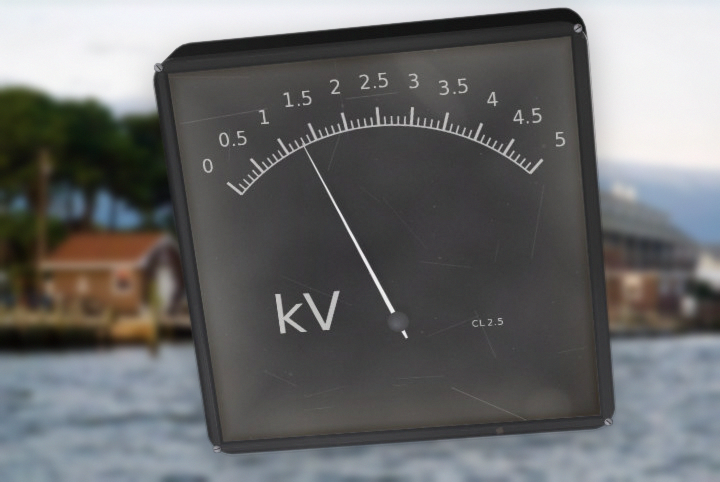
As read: value=1.3 unit=kV
